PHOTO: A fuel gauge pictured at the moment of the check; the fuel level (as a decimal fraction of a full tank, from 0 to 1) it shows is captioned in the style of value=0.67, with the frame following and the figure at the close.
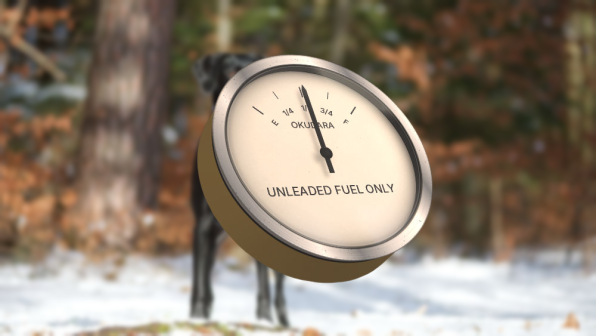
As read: value=0.5
